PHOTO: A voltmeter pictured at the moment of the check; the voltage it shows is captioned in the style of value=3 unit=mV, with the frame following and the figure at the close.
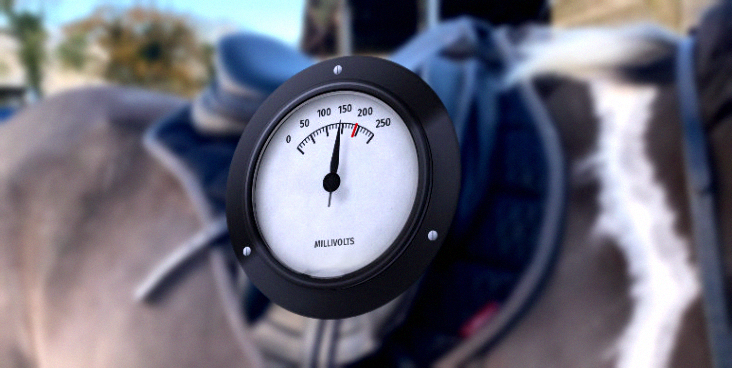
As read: value=150 unit=mV
